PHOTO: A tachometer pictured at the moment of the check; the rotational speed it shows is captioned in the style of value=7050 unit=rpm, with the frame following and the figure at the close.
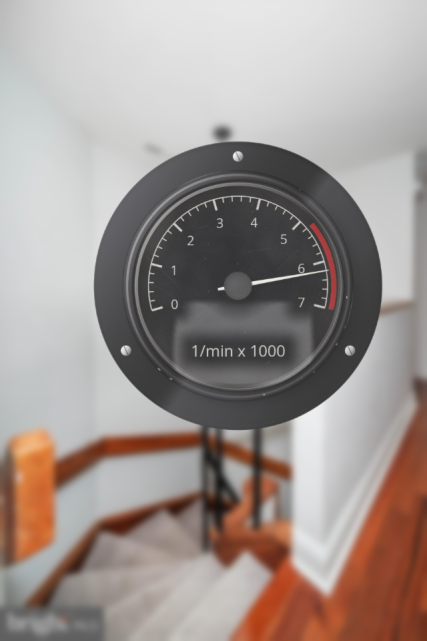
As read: value=6200 unit=rpm
